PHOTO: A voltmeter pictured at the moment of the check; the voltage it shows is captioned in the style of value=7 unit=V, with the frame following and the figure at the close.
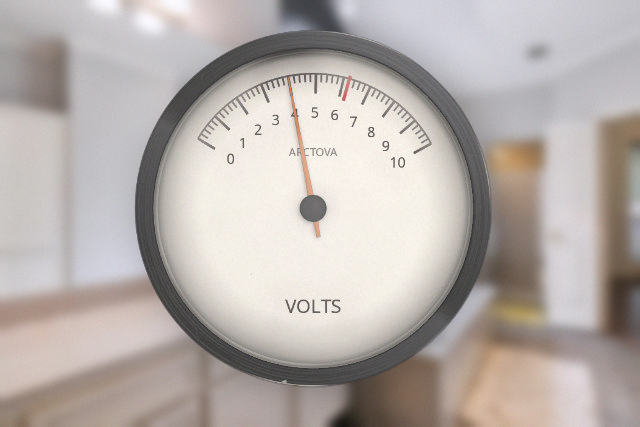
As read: value=4 unit=V
